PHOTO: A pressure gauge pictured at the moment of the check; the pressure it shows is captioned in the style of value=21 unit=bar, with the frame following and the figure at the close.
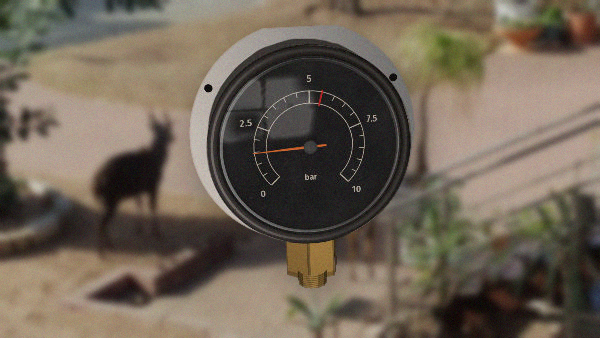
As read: value=1.5 unit=bar
